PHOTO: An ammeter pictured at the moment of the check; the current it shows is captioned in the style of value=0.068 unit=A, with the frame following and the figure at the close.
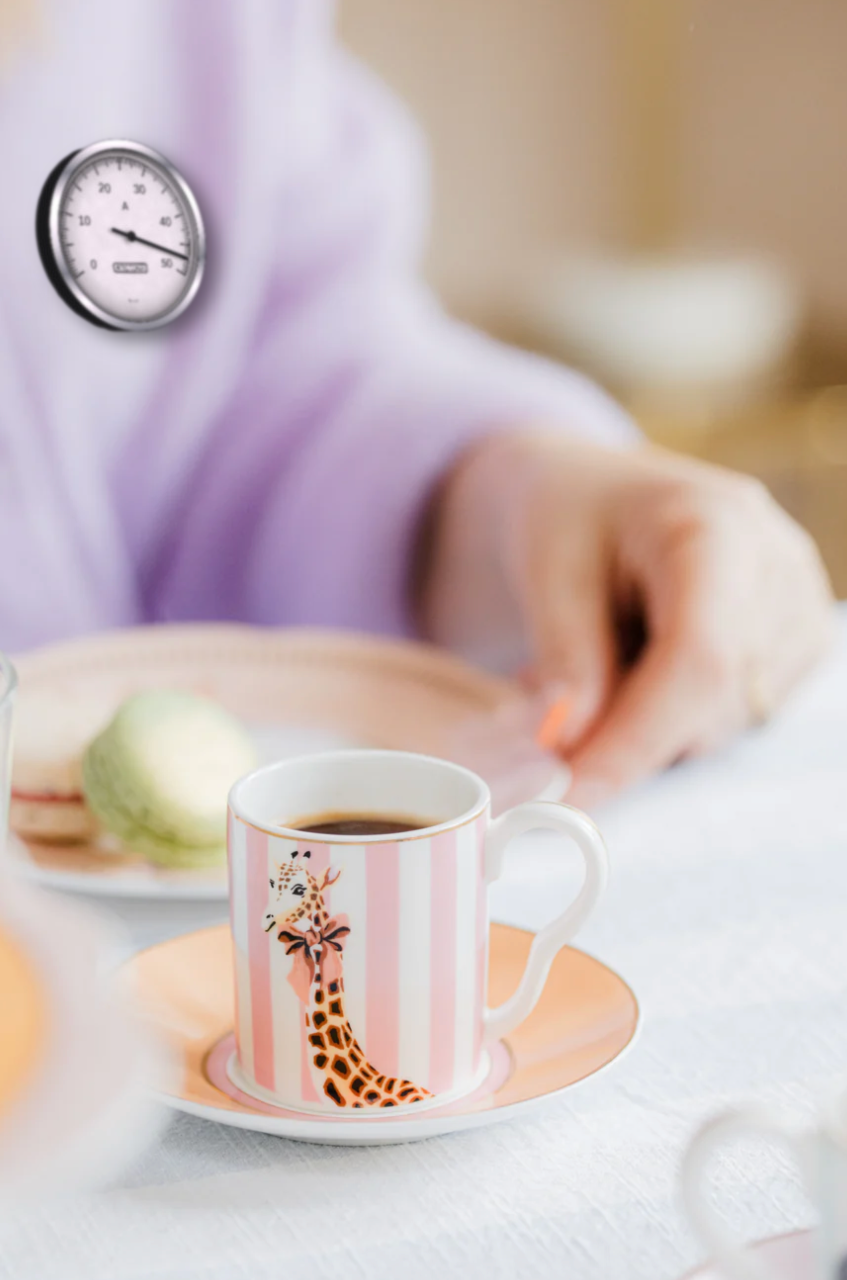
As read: value=47.5 unit=A
